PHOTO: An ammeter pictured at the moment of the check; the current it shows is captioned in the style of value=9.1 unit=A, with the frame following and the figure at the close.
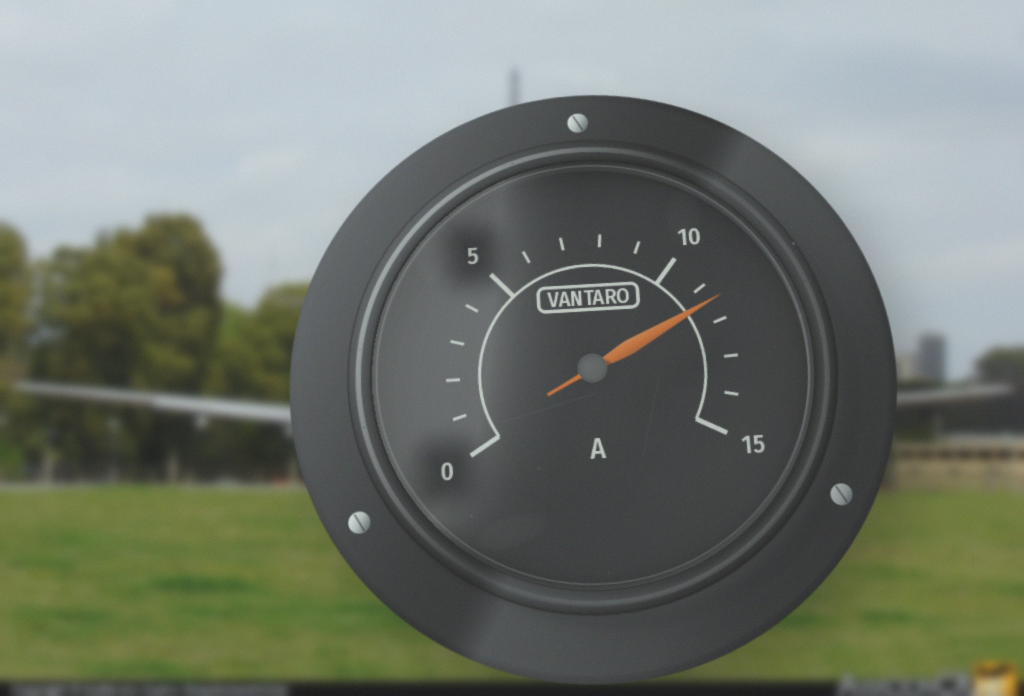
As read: value=11.5 unit=A
